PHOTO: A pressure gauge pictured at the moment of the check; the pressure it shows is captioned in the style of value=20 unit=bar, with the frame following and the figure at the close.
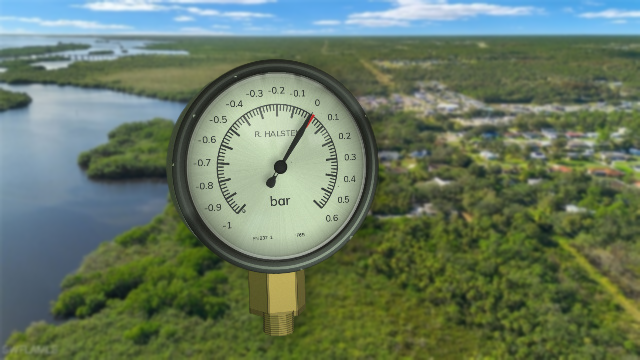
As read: value=0 unit=bar
